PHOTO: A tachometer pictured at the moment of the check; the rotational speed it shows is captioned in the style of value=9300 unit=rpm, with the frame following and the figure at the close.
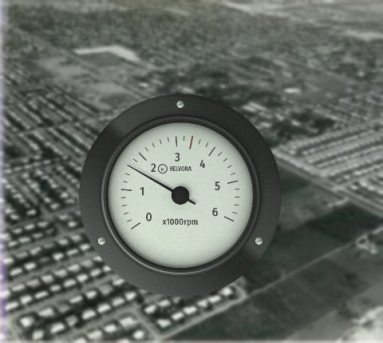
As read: value=1600 unit=rpm
